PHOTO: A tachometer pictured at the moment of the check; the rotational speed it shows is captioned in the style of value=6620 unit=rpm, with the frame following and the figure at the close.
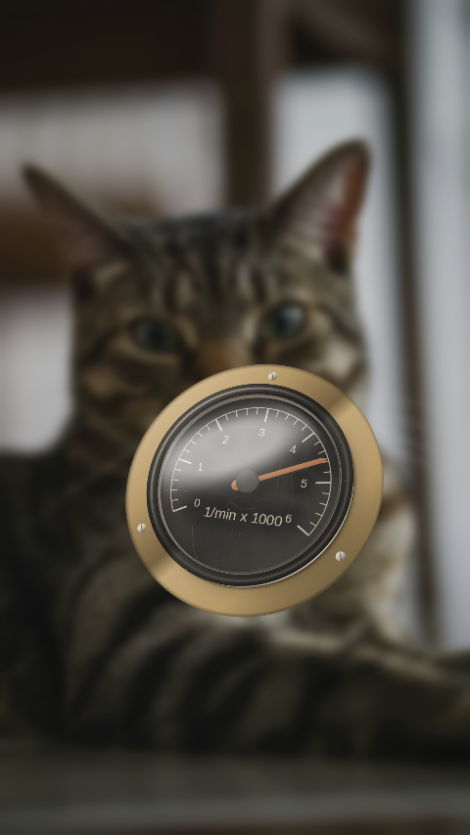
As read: value=4600 unit=rpm
